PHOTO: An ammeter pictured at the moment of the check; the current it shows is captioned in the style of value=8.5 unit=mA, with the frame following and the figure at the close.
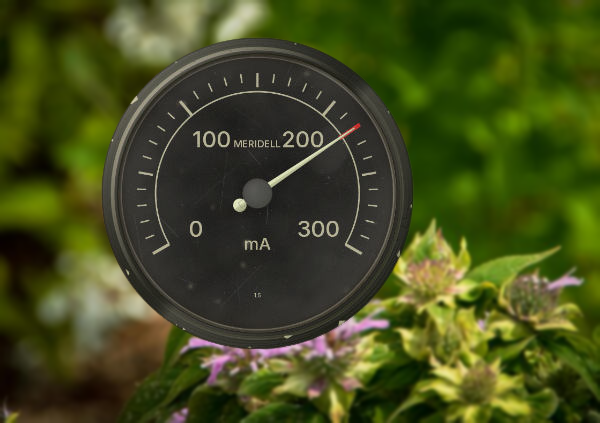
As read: value=220 unit=mA
